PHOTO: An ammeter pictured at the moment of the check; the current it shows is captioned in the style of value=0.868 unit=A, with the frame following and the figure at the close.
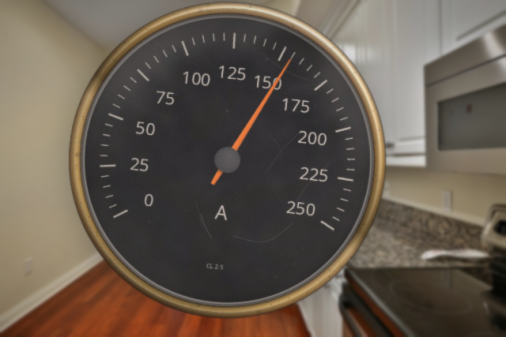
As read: value=155 unit=A
